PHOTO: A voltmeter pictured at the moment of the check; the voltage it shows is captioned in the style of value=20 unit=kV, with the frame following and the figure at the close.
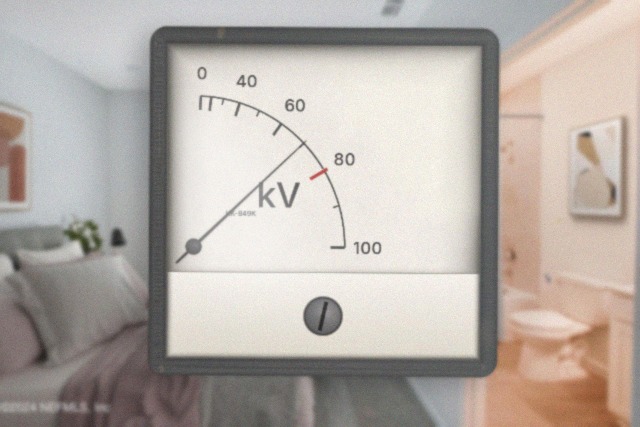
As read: value=70 unit=kV
